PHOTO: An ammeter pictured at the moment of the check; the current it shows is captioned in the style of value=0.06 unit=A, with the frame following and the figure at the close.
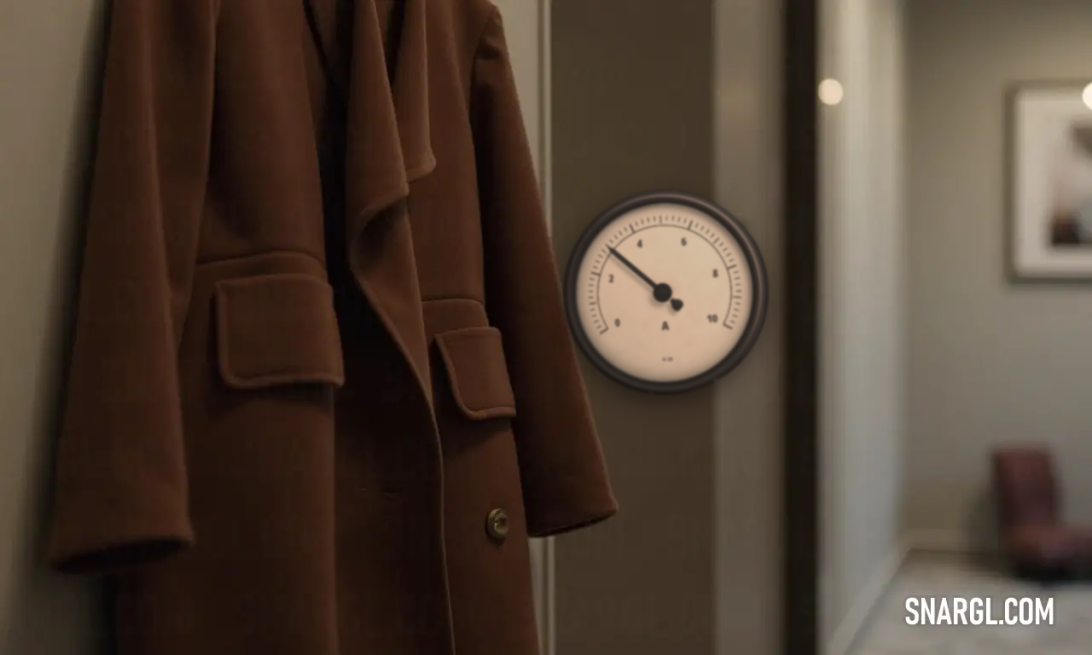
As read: value=3 unit=A
